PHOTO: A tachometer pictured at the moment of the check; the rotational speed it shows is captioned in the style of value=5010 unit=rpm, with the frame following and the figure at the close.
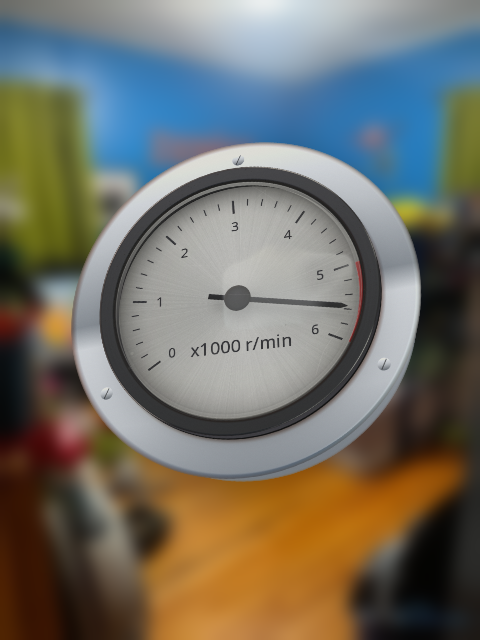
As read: value=5600 unit=rpm
